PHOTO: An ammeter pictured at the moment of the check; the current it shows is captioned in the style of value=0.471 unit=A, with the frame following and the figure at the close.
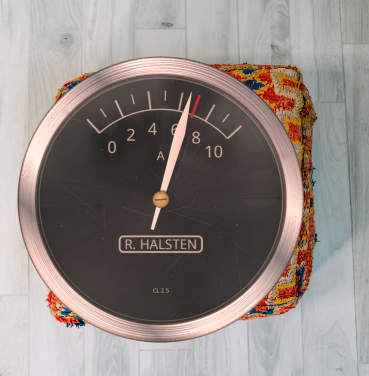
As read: value=6.5 unit=A
